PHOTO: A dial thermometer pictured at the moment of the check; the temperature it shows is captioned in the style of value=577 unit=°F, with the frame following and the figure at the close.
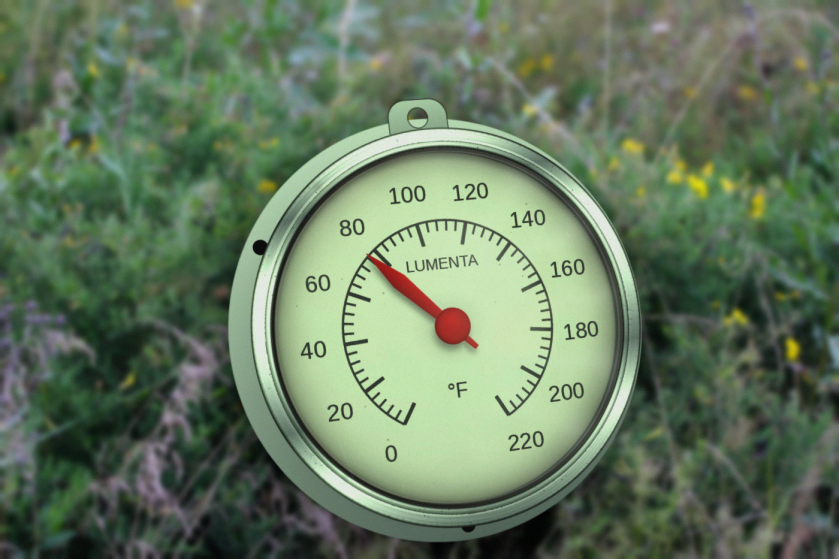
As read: value=76 unit=°F
